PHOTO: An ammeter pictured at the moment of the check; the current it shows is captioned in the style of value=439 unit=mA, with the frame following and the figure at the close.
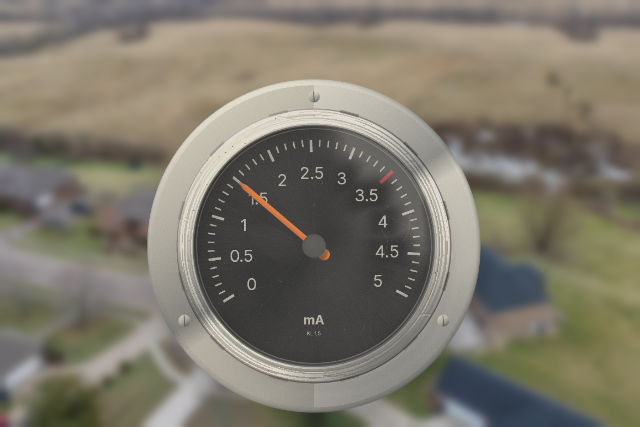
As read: value=1.5 unit=mA
